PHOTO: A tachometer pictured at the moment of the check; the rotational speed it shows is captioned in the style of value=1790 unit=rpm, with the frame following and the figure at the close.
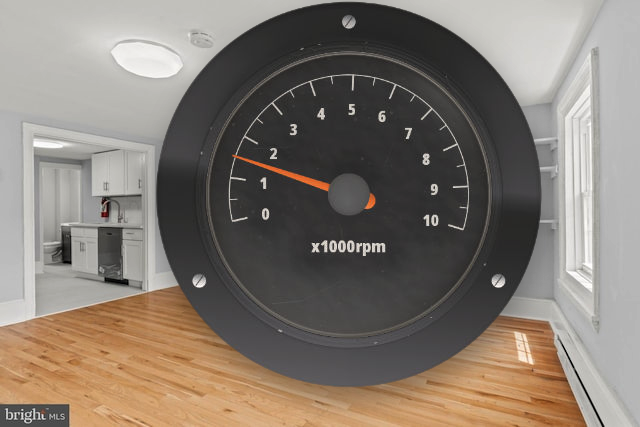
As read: value=1500 unit=rpm
